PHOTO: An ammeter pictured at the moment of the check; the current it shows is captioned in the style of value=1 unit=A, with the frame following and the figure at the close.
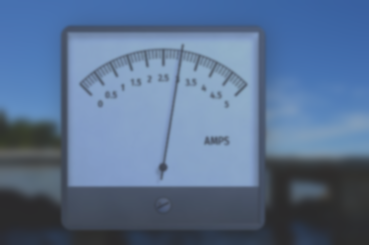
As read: value=3 unit=A
